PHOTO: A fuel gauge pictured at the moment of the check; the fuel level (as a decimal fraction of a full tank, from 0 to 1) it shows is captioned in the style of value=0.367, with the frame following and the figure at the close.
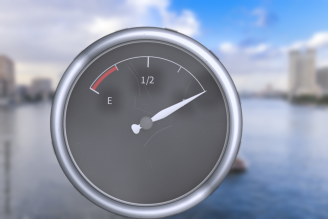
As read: value=1
